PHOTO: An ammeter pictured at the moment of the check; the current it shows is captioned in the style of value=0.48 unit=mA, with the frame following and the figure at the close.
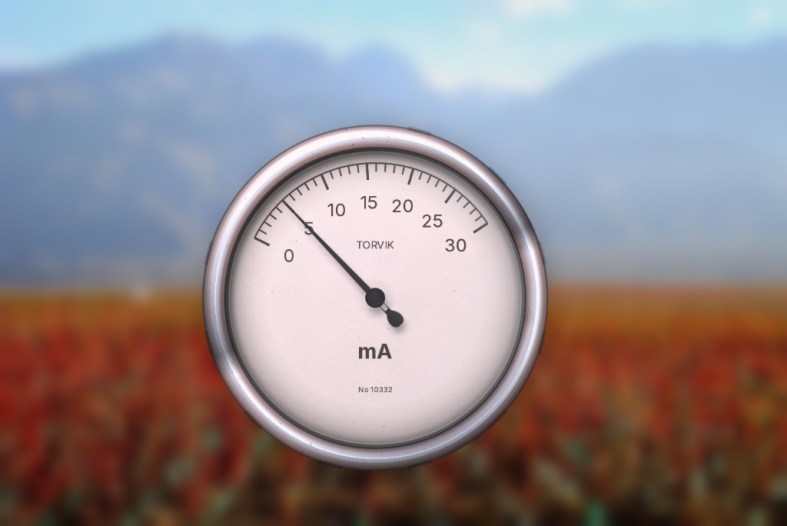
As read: value=5 unit=mA
